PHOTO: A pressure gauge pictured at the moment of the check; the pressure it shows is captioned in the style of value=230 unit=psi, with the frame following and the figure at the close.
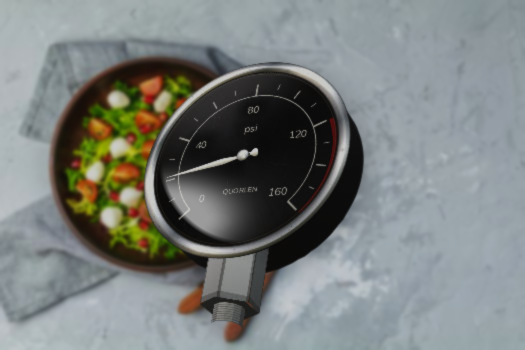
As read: value=20 unit=psi
